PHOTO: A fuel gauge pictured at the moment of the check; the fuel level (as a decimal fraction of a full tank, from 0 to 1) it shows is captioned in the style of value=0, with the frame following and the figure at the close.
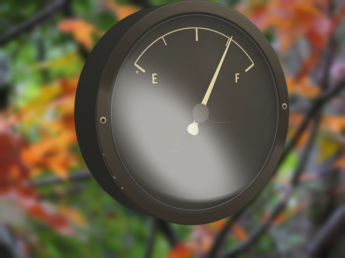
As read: value=0.75
